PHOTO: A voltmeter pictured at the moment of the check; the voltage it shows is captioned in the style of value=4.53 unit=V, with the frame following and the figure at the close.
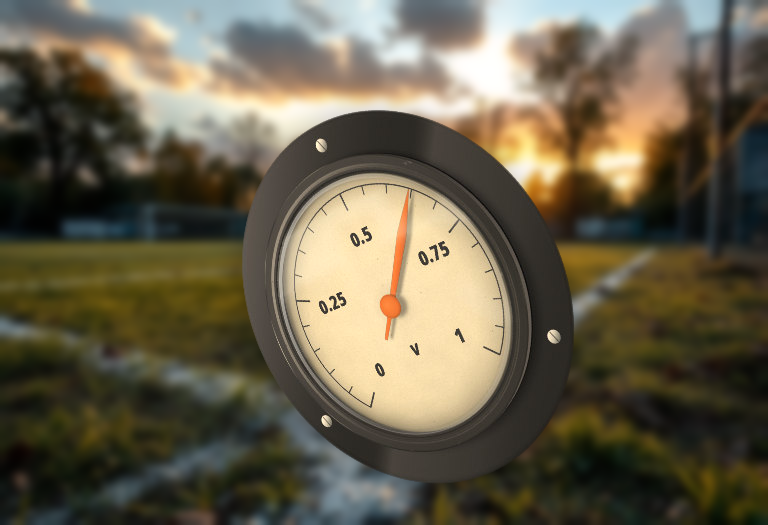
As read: value=0.65 unit=V
